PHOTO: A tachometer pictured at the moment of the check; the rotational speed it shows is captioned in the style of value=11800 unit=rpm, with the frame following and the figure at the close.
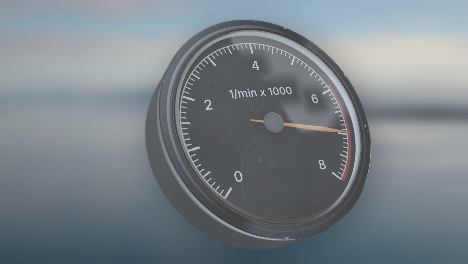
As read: value=7000 unit=rpm
